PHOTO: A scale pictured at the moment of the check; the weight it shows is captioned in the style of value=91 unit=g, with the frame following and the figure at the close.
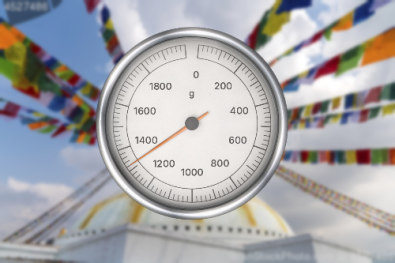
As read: value=1320 unit=g
